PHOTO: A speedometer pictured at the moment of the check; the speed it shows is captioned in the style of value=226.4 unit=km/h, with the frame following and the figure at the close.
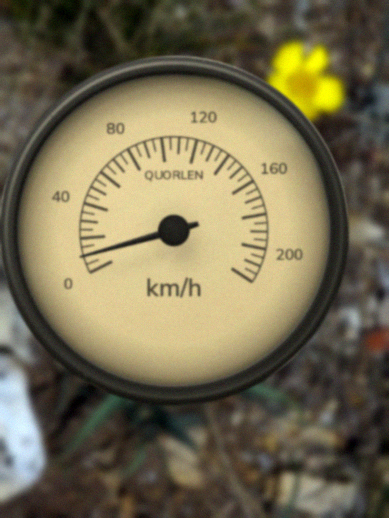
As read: value=10 unit=km/h
